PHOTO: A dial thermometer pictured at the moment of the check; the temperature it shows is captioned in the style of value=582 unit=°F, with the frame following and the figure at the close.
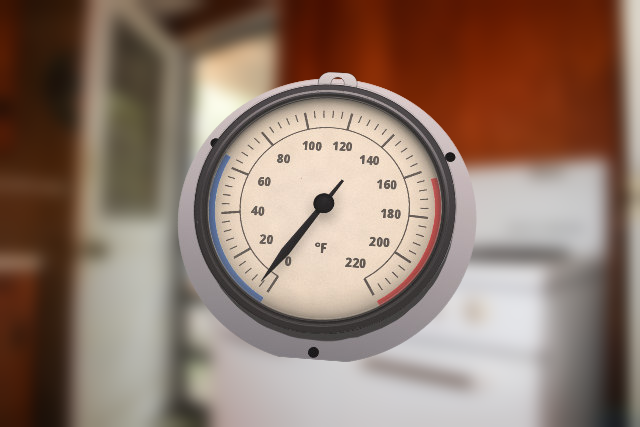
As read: value=4 unit=°F
